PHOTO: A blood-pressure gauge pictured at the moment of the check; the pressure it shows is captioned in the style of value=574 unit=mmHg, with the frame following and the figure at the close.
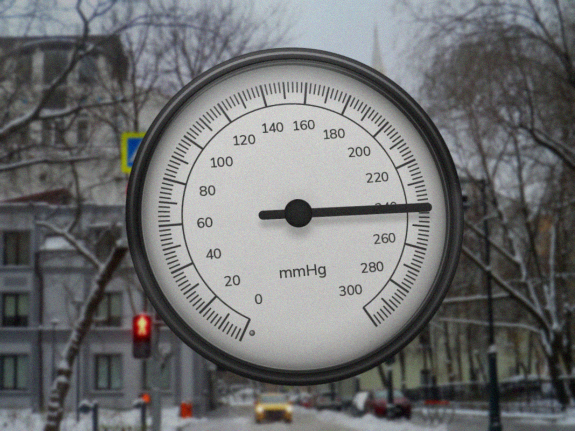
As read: value=242 unit=mmHg
